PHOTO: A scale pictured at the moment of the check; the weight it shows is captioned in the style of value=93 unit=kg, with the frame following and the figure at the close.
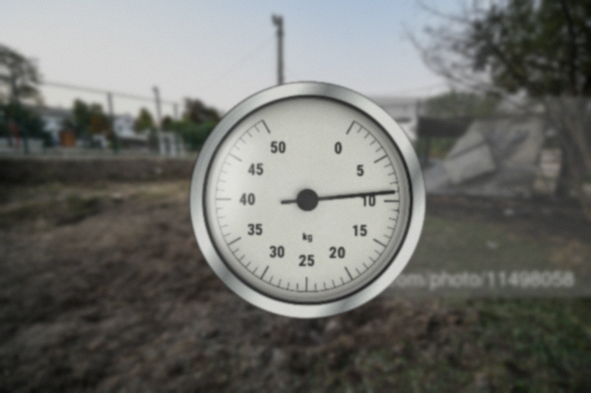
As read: value=9 unit=kg
